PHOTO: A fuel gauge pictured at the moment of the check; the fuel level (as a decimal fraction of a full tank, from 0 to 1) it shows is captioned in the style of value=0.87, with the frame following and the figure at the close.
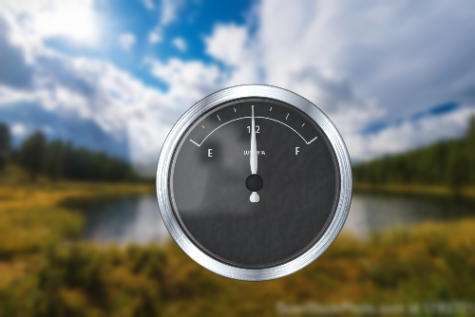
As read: value=0.5
